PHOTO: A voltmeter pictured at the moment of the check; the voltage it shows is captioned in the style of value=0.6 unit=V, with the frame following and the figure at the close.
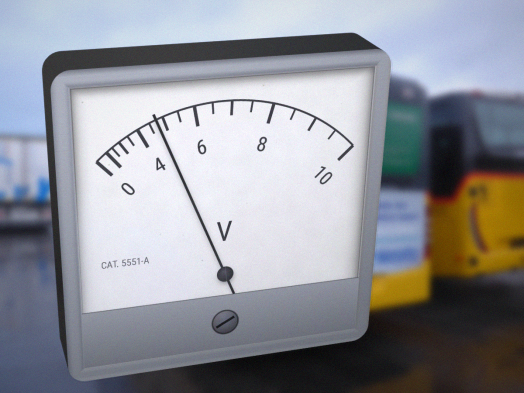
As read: value=4.75 unit=V
